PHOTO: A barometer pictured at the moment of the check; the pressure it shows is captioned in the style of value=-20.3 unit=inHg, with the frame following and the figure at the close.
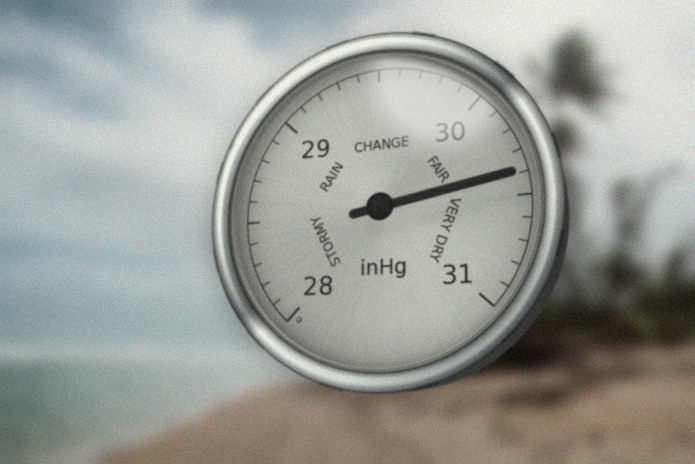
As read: value=30.4 unit=inHg
